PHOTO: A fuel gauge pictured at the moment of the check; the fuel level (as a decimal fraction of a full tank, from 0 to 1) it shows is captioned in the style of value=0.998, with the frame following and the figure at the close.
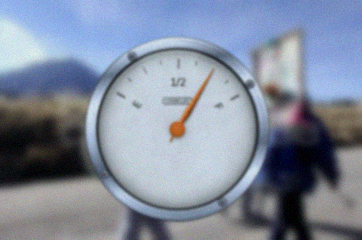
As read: value=0.75
